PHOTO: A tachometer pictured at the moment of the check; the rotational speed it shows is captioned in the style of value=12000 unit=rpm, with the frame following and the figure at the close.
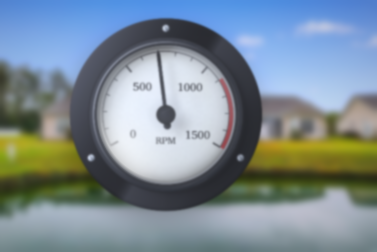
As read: value=700 unit=rpm
